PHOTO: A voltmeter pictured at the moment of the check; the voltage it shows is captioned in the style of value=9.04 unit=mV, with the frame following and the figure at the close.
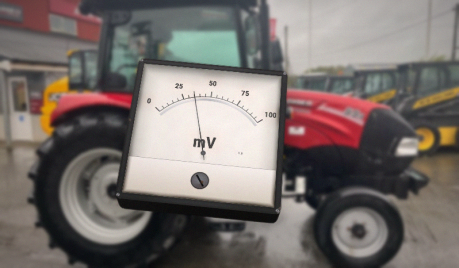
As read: value=35 unit=mV
